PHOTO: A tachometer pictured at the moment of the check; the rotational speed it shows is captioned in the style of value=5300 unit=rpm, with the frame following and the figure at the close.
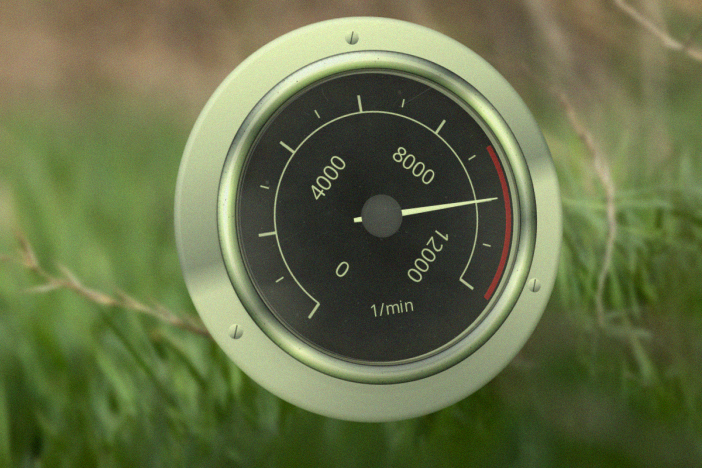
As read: value=10000 unit=rpm
